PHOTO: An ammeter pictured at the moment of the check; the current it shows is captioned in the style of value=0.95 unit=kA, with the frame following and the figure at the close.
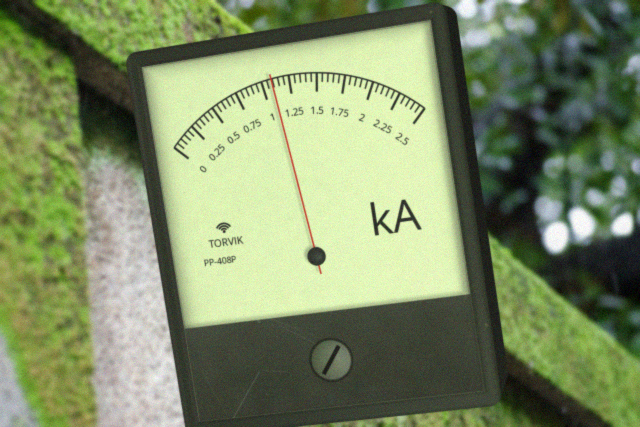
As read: value=1.1 unit=kA
